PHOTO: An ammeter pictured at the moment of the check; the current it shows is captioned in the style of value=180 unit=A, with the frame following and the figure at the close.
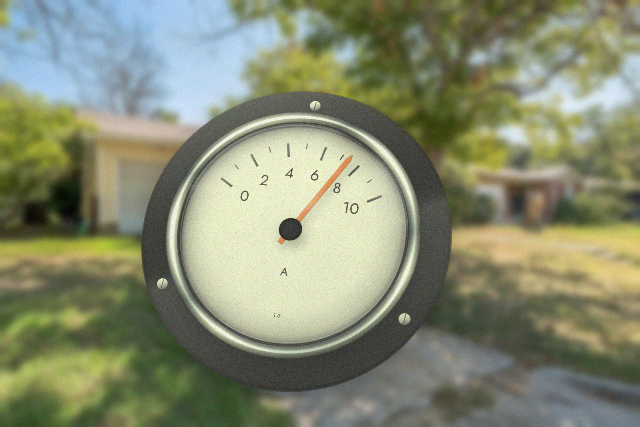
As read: value=7.5 unit=A
